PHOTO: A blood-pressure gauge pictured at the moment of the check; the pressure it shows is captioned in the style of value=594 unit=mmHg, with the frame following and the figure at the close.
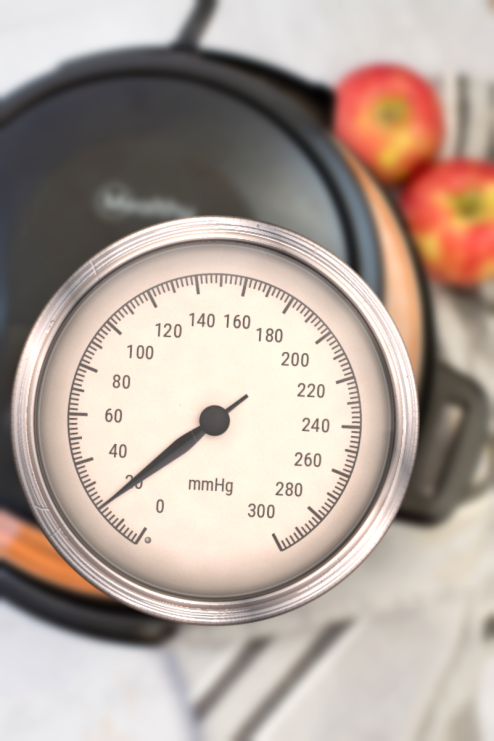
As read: value=20 unit=mmHg
